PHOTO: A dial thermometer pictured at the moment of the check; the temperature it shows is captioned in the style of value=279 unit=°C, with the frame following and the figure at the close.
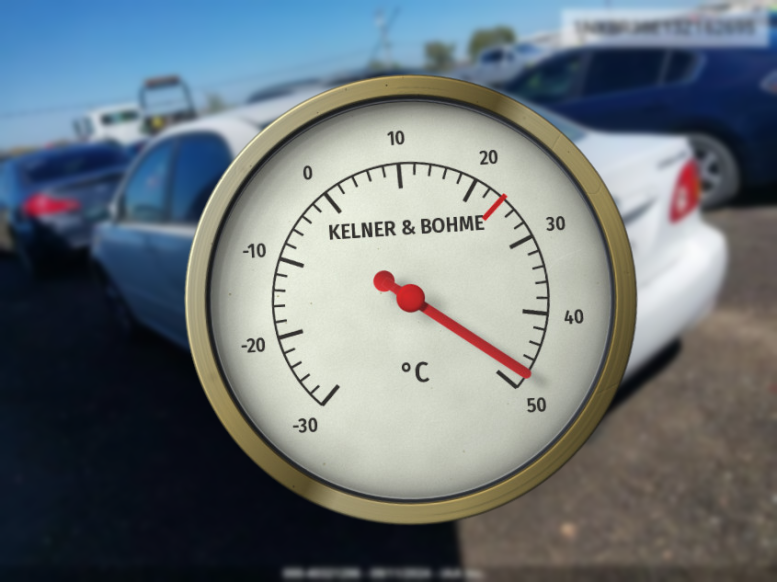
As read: value=48 unit=°C
